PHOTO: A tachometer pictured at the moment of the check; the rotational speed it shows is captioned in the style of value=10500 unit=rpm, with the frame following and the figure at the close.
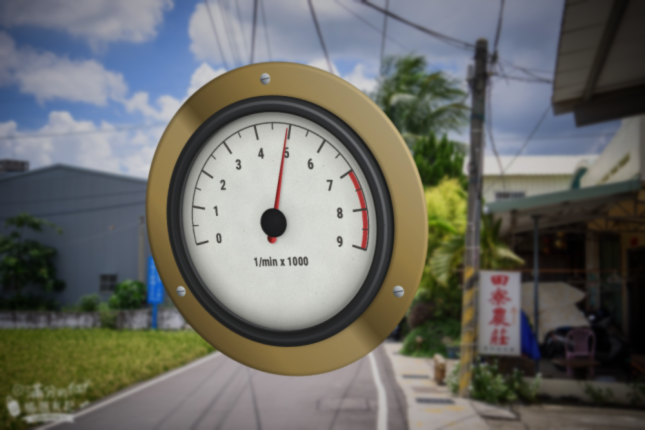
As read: value=5000 unit=rpm
